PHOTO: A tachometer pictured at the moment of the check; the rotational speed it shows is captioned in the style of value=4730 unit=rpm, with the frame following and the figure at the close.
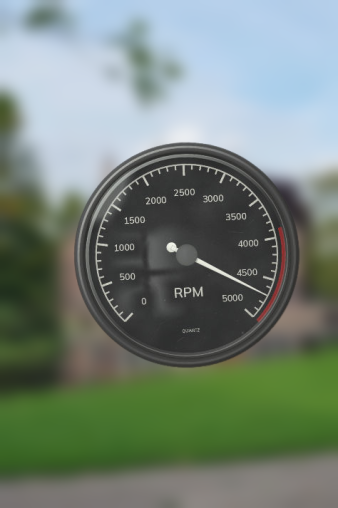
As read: value=4700 unit=rpm
